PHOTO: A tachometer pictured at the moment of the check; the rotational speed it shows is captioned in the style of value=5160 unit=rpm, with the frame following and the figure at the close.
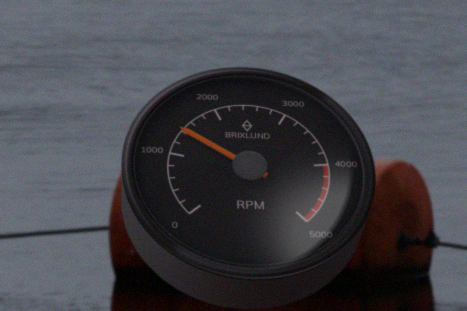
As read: value=1400 unit=rpm
